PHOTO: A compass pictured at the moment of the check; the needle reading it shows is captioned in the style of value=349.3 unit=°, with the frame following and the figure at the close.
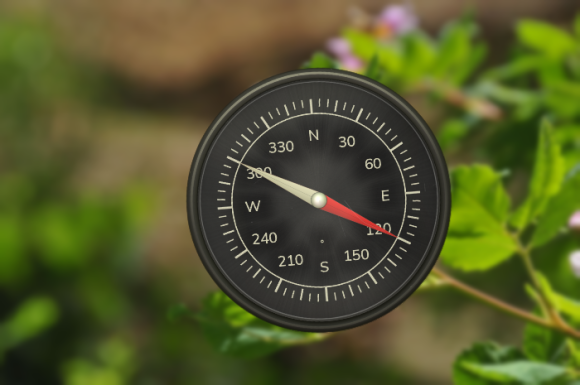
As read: value=120 unit=°
